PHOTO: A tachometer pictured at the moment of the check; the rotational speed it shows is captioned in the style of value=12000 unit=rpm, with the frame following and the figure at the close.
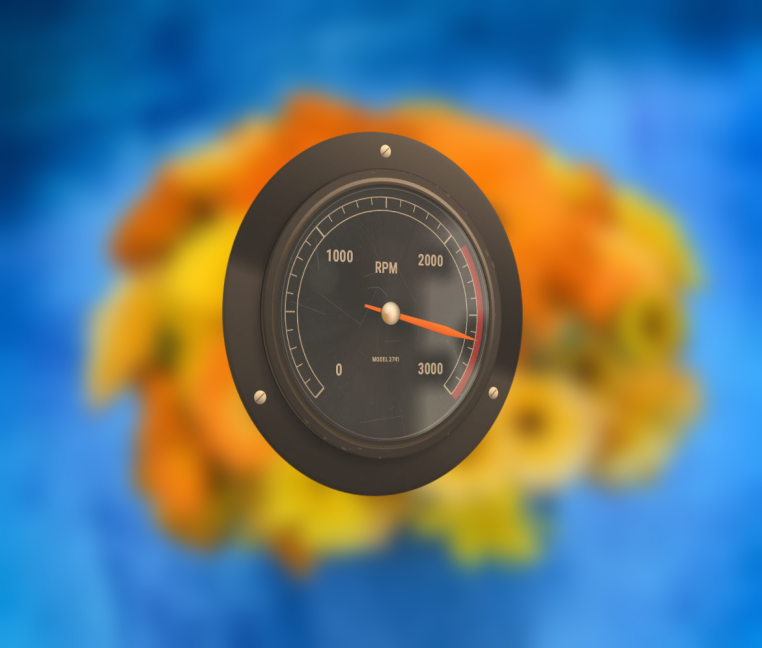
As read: value=2650 unit=rpm
